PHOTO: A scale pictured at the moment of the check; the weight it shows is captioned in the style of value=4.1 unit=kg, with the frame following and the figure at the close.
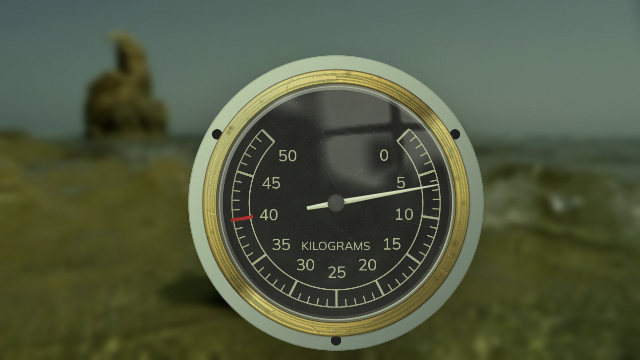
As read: value=6.5 unit=kg
